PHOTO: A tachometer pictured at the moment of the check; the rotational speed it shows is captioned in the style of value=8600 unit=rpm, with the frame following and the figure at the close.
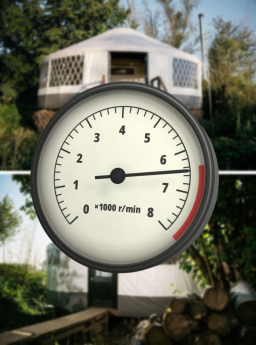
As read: value=6500 unit=rpm
